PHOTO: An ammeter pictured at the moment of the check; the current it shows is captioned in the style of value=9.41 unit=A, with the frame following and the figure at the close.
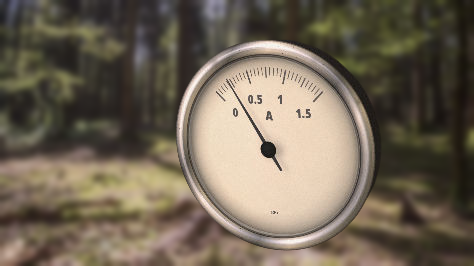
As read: value=0.25 unit=A
